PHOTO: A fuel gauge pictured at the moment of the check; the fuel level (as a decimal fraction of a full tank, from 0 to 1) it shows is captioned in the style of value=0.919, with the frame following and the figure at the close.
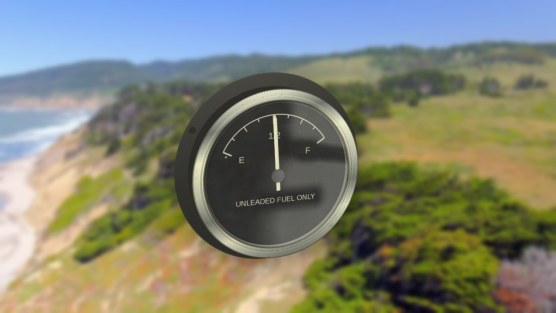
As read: value=0.5
